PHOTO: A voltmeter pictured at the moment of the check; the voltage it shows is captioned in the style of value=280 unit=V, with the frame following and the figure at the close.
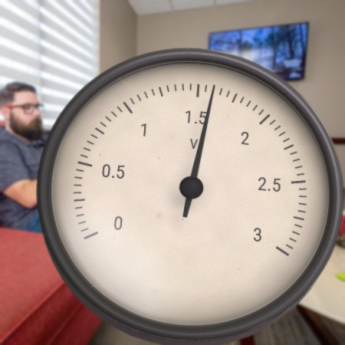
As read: value=1.6 unit=V
